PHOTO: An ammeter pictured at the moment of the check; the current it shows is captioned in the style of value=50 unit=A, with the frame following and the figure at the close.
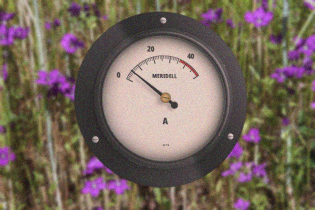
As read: value=5 unit=A
